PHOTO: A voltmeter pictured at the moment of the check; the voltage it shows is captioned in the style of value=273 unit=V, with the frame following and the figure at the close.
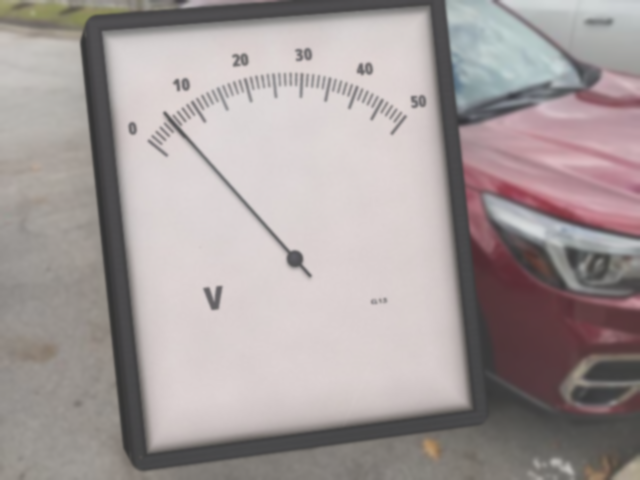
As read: value=5 unit=V
